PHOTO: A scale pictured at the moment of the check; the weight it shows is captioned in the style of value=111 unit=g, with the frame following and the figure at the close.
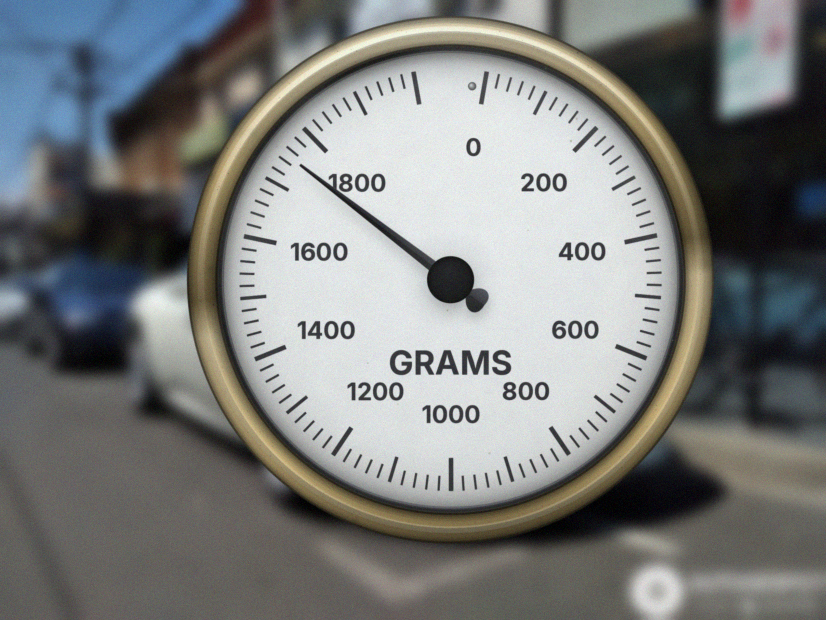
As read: value=1750 unit=g
